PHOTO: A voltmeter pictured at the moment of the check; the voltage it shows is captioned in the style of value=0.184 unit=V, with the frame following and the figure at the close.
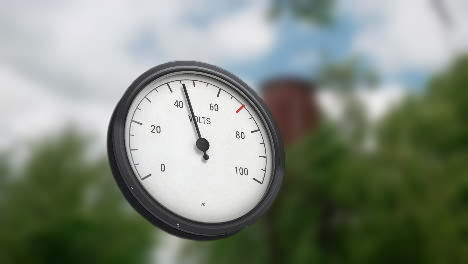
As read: value=45 unit=V
